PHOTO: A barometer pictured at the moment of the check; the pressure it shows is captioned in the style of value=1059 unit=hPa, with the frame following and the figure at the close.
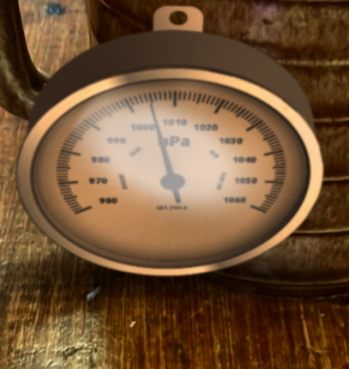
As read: value=1005 unit=hPa
